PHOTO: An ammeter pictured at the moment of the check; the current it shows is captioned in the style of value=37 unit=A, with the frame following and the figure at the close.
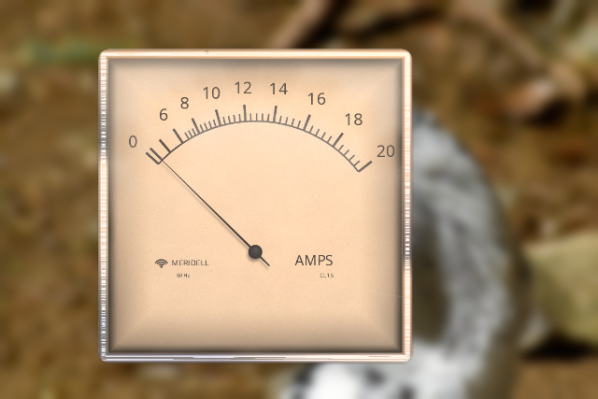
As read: value=2 unit=A
